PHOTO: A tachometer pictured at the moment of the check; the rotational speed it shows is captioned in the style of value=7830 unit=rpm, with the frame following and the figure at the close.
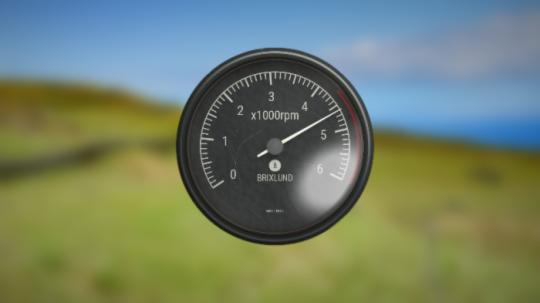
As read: value=4600 unit=rpm
